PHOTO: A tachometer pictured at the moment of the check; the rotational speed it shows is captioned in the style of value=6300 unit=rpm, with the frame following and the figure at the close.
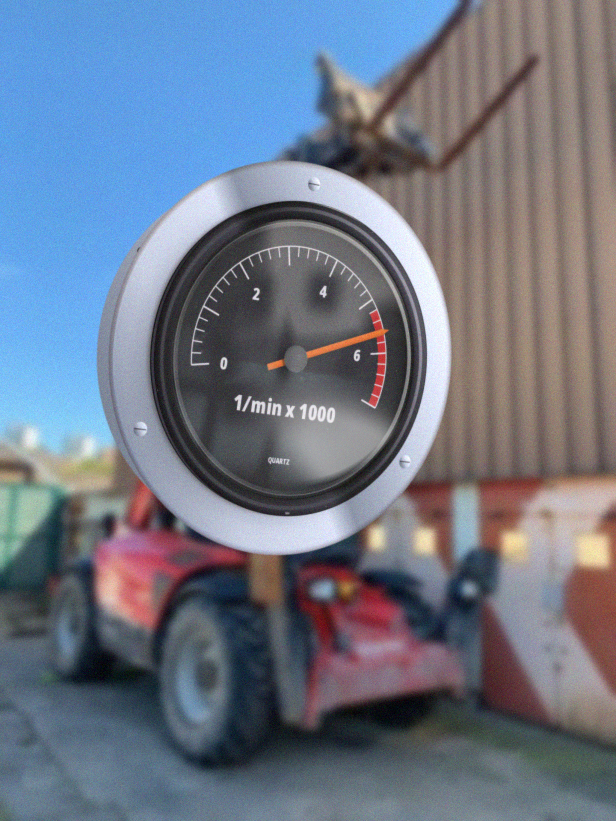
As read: value=5600 unit=rpm
